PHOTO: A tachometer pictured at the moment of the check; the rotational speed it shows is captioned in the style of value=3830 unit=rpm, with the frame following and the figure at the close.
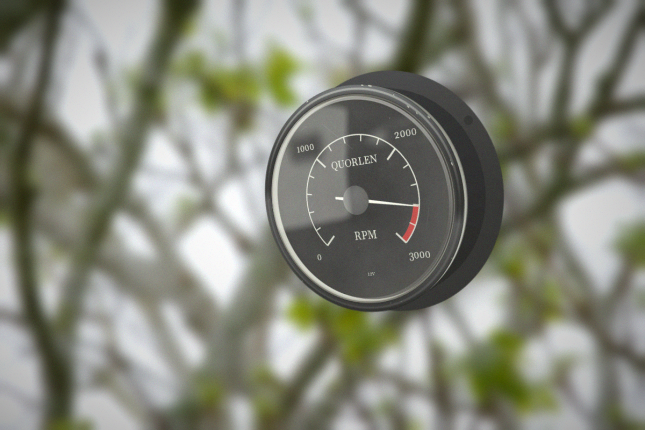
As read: value=2600 unit=rpm
